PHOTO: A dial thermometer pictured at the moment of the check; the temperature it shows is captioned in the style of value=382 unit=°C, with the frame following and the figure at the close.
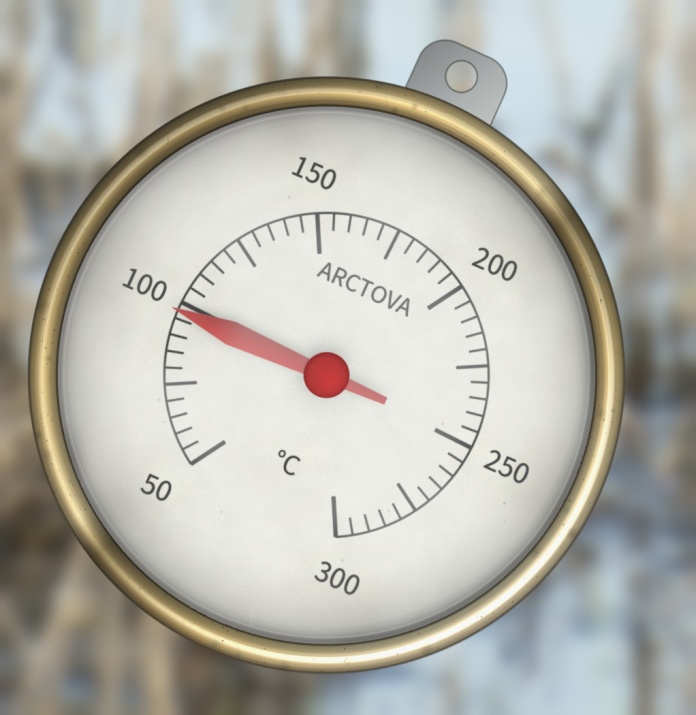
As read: value=97.5 unit=°C
